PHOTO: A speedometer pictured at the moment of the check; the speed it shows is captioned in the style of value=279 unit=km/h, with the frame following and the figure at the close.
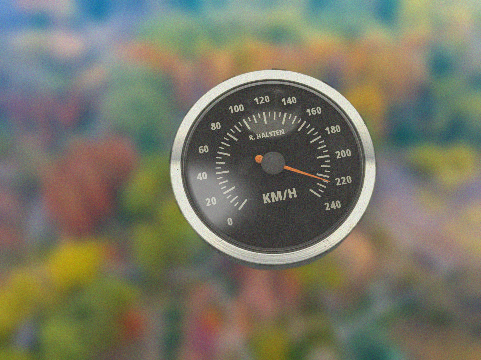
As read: value=225 unit=km/h
